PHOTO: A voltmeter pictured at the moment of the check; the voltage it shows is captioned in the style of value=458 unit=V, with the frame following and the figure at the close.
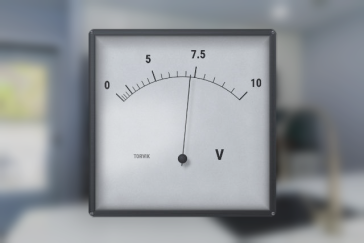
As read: value=7.25 unit=V
